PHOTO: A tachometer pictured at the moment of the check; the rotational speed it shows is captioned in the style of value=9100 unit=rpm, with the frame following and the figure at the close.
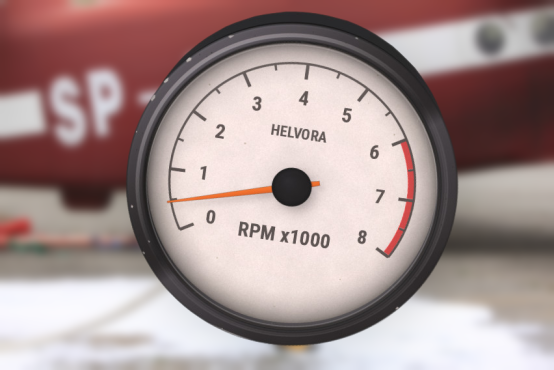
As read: value=500 unit=rpm
